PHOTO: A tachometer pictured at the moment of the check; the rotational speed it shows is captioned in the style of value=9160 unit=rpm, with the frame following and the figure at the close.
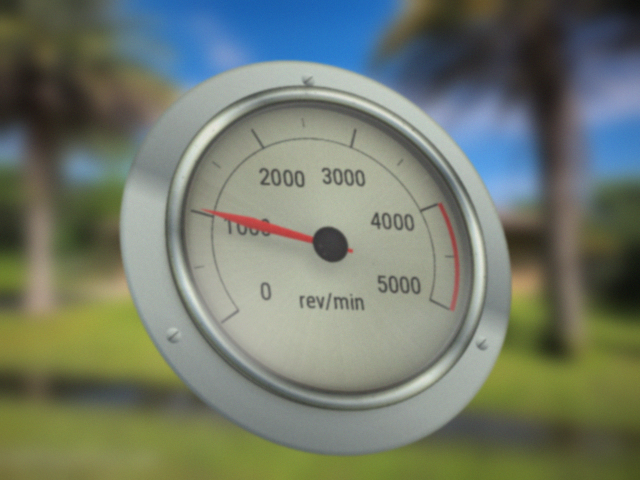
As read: value=1000 unit=rpm
